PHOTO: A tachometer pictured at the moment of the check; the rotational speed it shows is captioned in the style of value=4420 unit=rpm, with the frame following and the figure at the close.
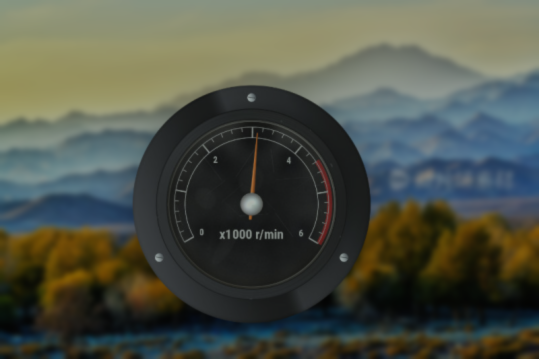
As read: value=3100 unit=rpm
